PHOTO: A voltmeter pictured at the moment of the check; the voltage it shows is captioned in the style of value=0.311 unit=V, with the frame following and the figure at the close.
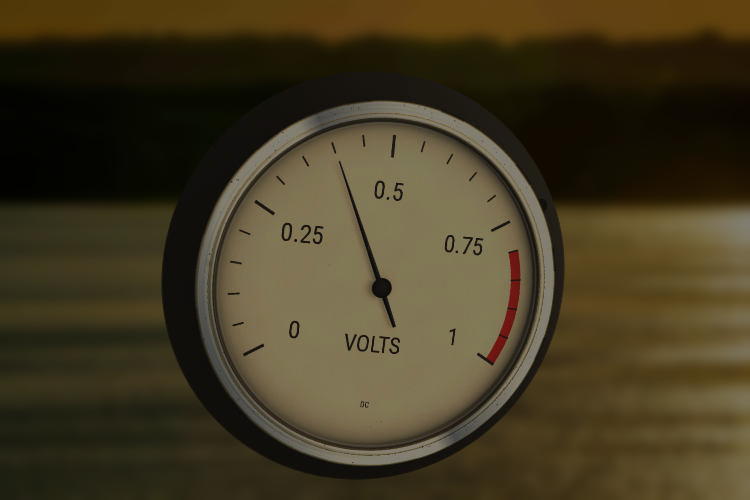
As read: value=0.4 unit=V
